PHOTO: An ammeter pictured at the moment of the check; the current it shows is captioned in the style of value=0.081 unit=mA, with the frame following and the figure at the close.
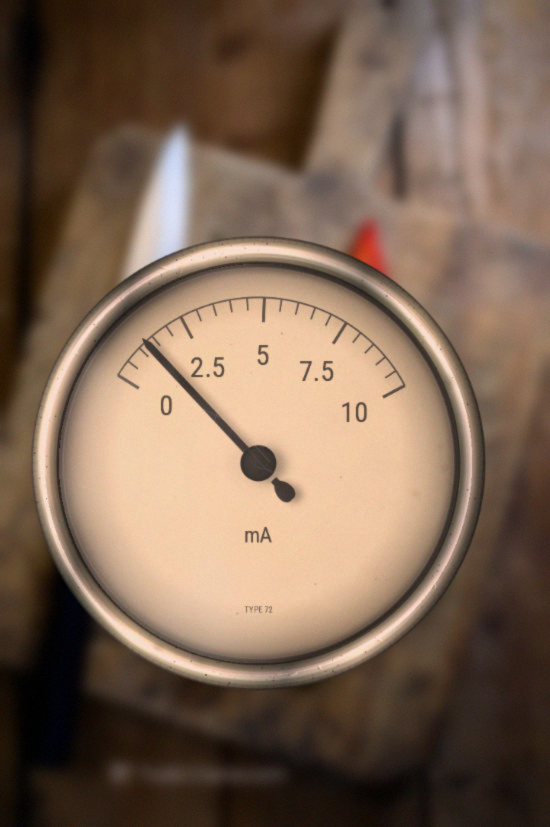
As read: value=1.25 unit=mA
